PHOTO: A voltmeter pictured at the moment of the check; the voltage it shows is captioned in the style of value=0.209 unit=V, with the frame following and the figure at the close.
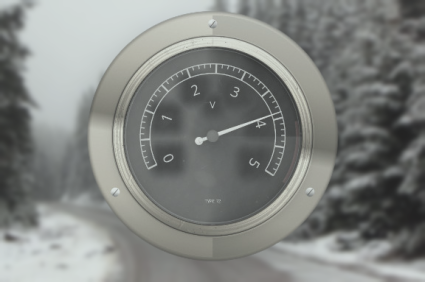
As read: value=3.9 unit=V
